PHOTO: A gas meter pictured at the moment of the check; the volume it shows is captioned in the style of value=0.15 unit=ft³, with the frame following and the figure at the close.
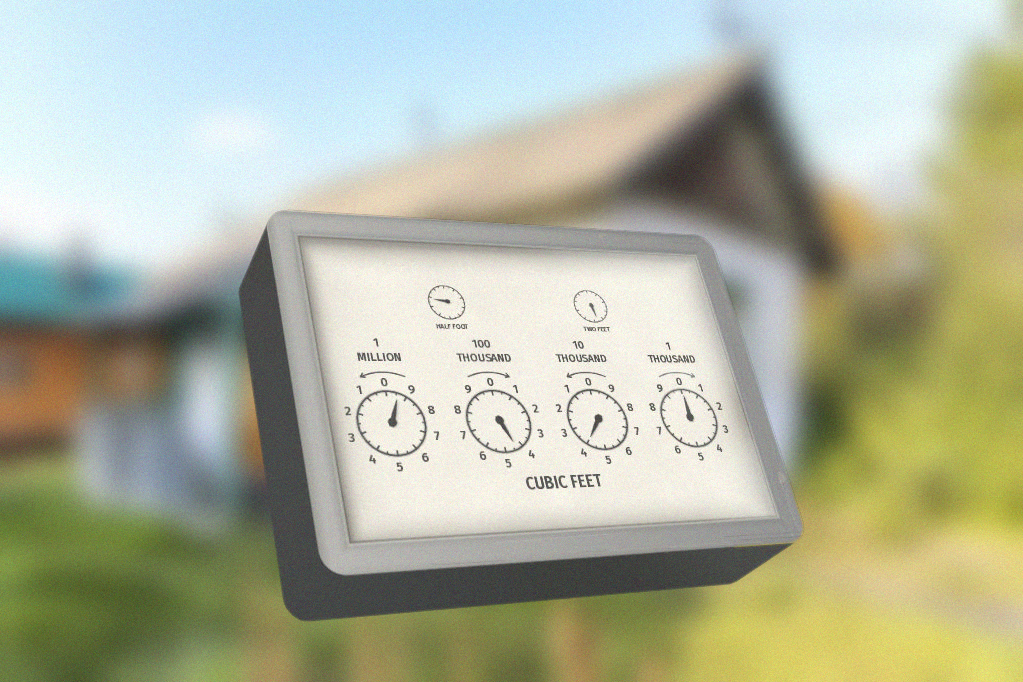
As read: value=944000 unit=ft³
